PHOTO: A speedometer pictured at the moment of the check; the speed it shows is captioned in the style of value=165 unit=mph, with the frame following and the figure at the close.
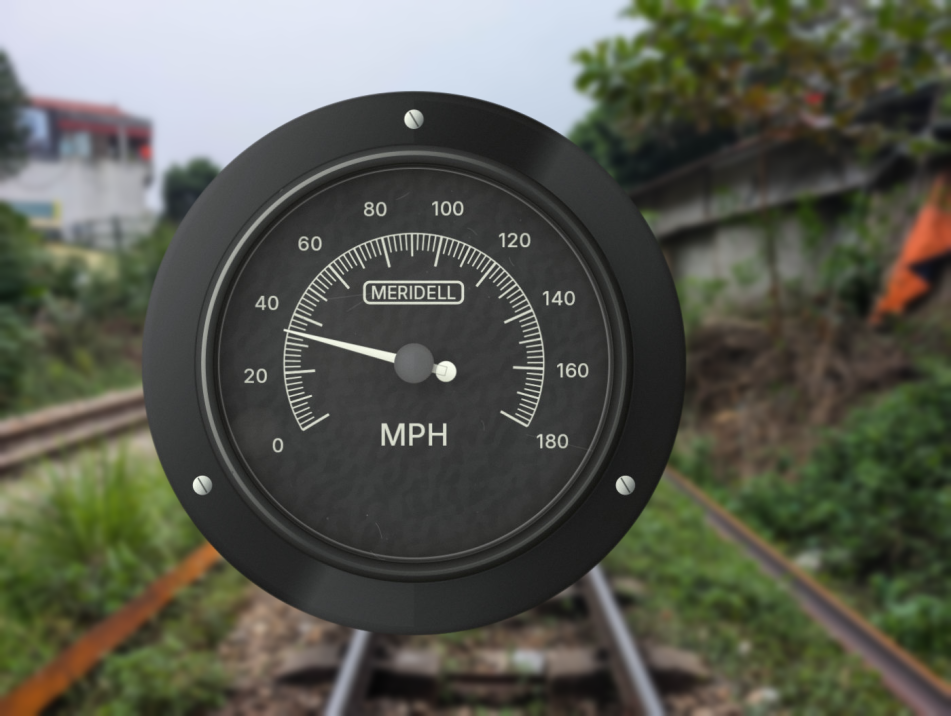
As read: value=34 unit=mph
